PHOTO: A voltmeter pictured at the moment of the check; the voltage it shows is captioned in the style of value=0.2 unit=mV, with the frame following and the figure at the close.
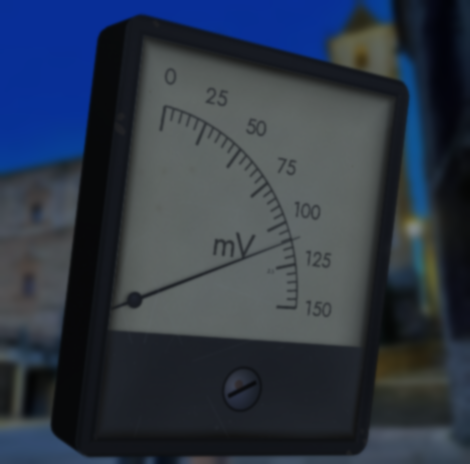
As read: value=110 unit=mV
